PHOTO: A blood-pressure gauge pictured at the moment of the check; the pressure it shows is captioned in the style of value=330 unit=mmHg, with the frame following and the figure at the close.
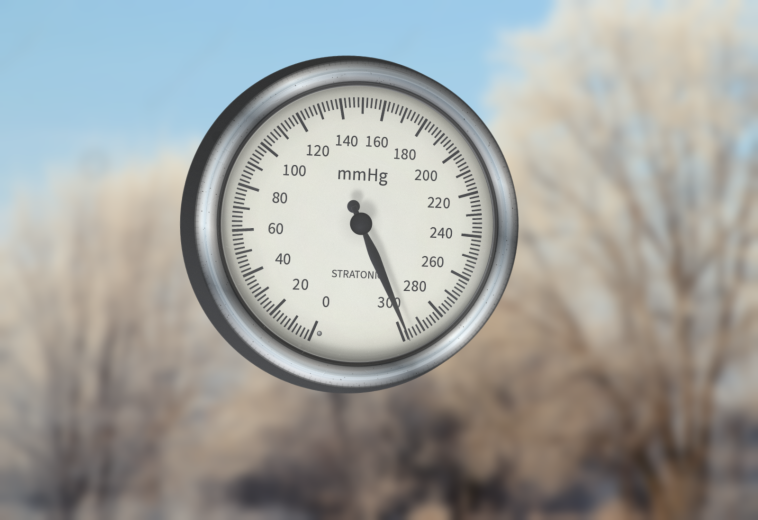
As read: value=298 unit=mmHg
